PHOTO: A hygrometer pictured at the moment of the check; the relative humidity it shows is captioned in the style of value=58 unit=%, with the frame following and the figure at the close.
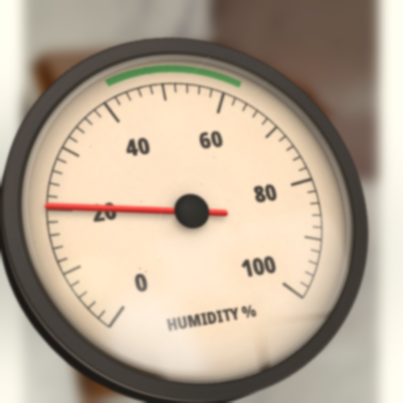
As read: value=20 unit=%
